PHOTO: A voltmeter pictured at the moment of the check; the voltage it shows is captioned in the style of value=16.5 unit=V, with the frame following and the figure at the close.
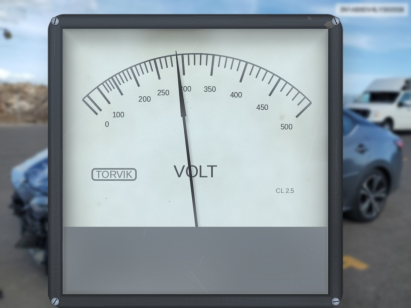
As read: value=290 unit=V
